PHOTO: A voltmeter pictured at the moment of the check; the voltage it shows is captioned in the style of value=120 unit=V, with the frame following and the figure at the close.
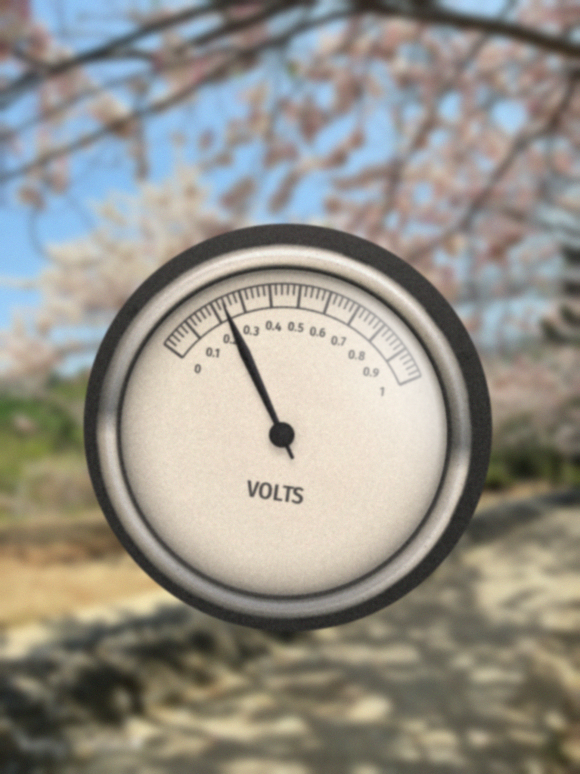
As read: value=0.24 unit=V
